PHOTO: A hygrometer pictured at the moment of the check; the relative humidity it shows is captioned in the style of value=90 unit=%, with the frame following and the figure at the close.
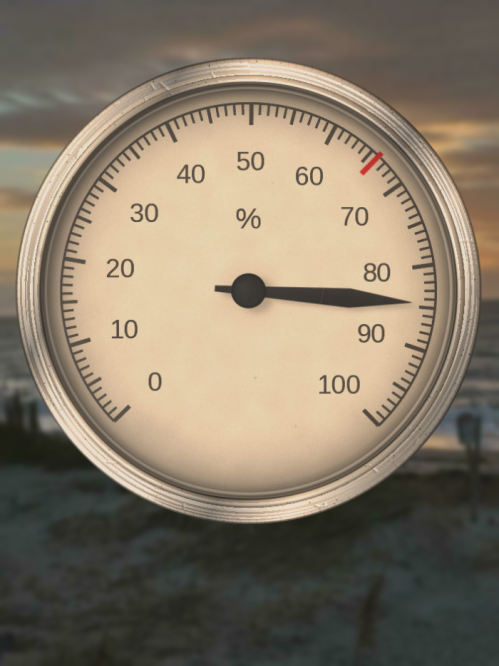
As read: value=84.5 unit=%
